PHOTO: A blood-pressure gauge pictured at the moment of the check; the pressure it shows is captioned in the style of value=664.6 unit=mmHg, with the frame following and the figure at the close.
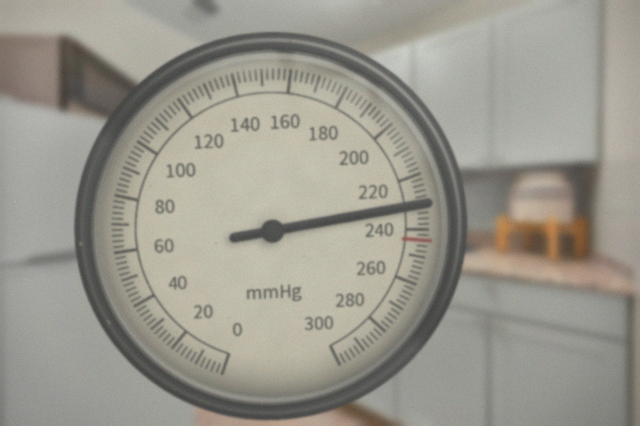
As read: value=230 unit=mmHg
